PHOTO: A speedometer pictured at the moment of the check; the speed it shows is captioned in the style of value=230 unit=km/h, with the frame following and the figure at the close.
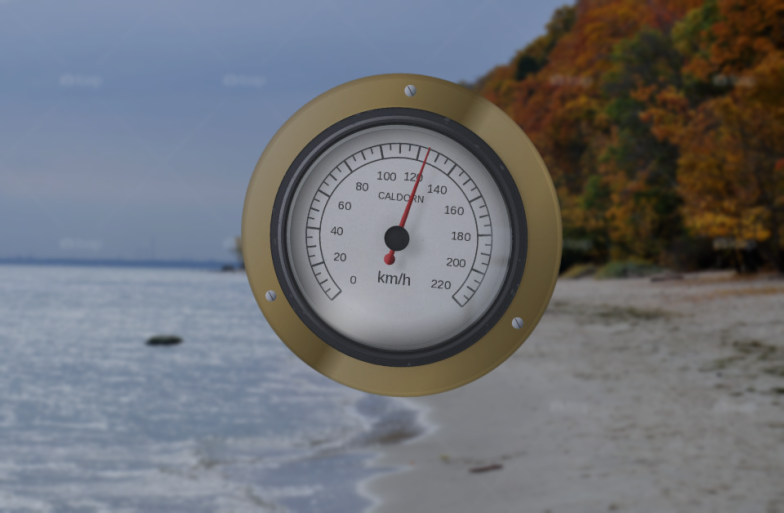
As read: value=125 unit=km/h
